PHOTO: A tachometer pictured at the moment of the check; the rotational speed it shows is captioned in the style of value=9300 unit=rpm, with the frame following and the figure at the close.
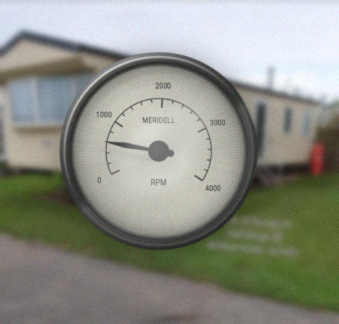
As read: value=600 unit=rpm
